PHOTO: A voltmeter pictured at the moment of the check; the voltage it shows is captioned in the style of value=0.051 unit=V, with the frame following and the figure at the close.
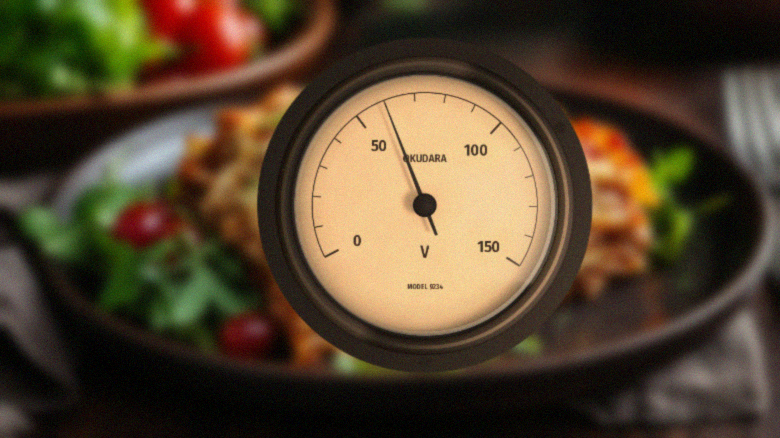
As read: value=60 unit=V
